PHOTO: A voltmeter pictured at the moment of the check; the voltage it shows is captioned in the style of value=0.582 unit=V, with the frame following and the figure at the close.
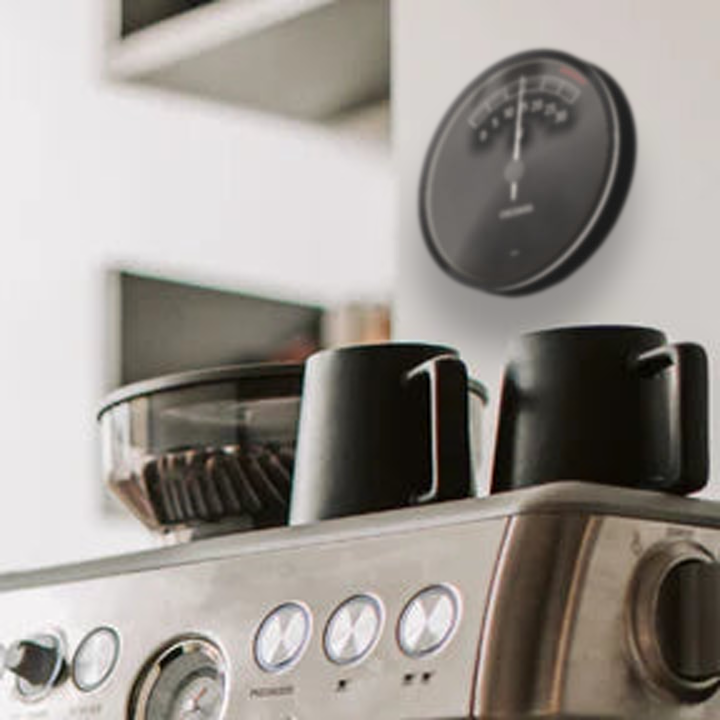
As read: value=15 unit=V
